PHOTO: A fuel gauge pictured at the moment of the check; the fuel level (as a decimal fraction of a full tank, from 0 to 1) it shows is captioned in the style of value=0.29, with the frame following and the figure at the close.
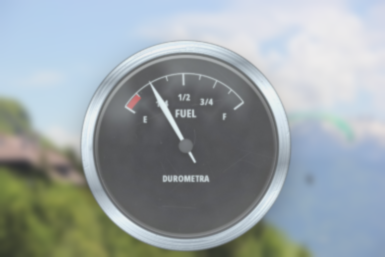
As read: value=0.25
